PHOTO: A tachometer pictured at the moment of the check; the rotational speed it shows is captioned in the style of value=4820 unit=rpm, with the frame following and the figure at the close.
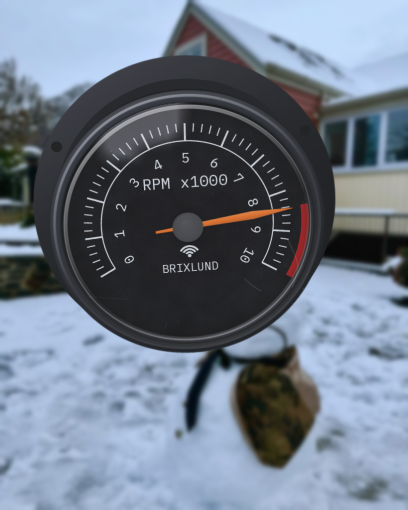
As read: value=8400 unit=rpm
